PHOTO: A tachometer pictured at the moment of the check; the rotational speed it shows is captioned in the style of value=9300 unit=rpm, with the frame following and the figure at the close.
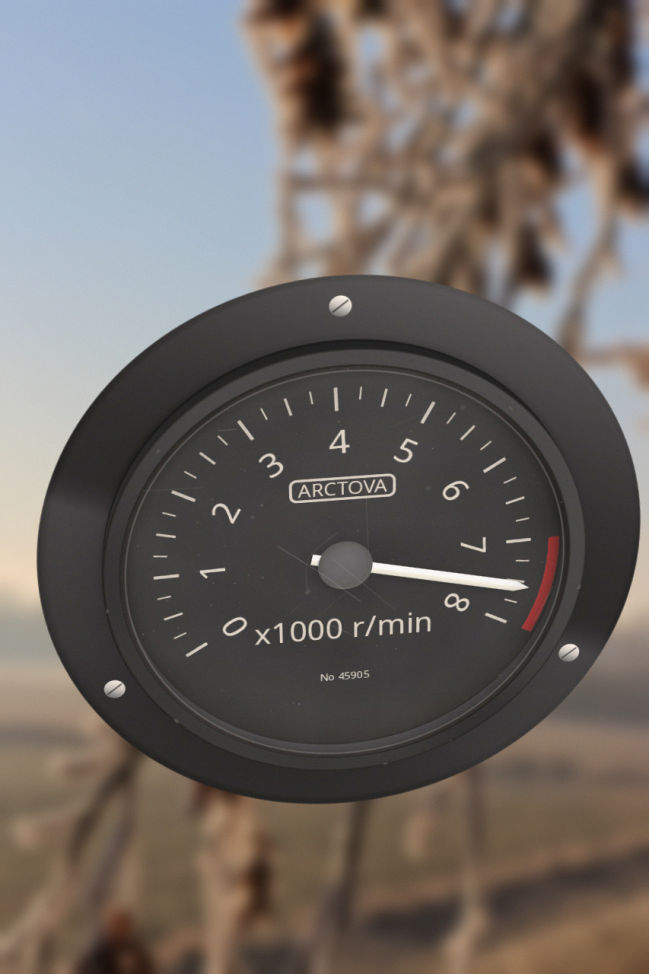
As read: value=7500 unit=rpm
